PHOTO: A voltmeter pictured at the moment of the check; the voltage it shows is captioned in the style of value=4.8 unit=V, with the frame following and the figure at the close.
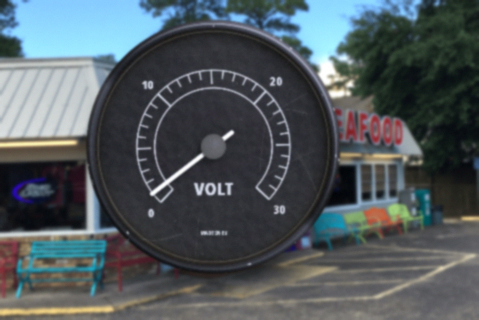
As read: value=1 unit=V
